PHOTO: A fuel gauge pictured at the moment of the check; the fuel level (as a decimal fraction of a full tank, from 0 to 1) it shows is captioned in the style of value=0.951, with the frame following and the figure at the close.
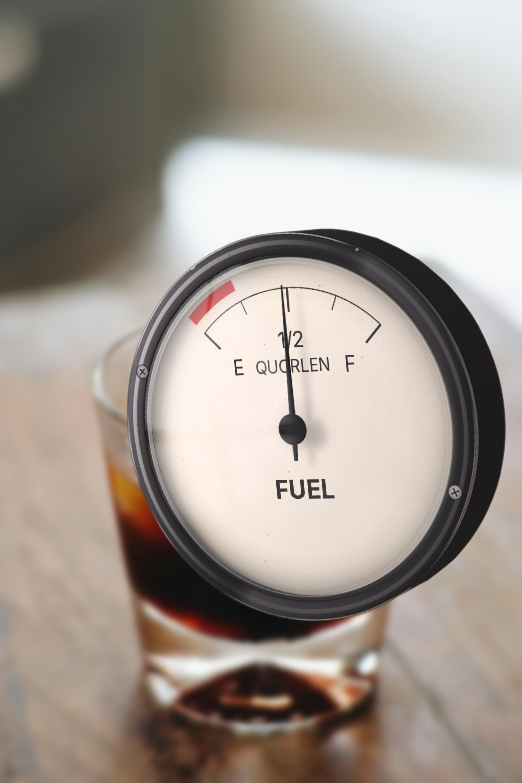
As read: value=0.5
